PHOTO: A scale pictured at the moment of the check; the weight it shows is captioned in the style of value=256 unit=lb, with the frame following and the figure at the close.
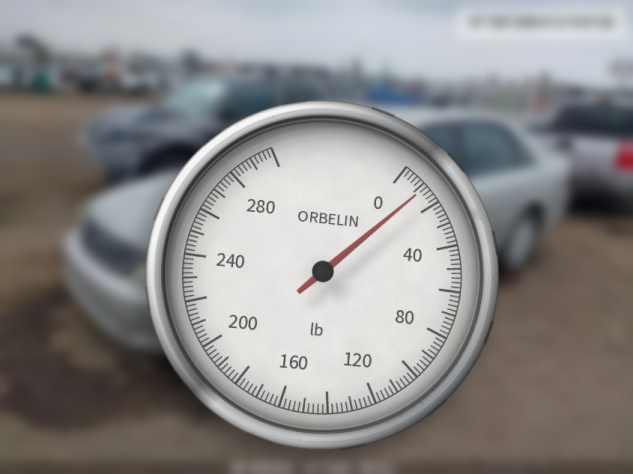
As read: value=12 unit=lb
